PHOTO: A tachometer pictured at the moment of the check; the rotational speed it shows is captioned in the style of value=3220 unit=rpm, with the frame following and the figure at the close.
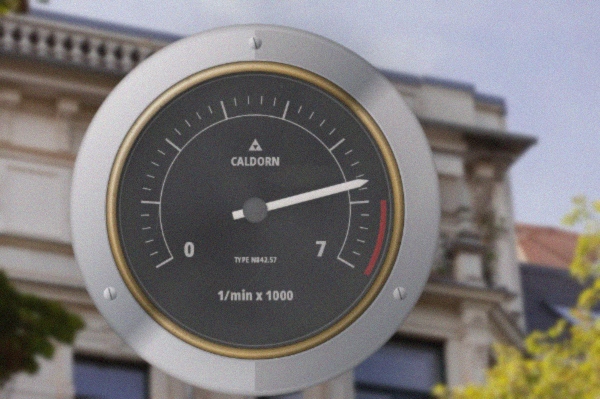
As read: value=5700 unit=rpm
